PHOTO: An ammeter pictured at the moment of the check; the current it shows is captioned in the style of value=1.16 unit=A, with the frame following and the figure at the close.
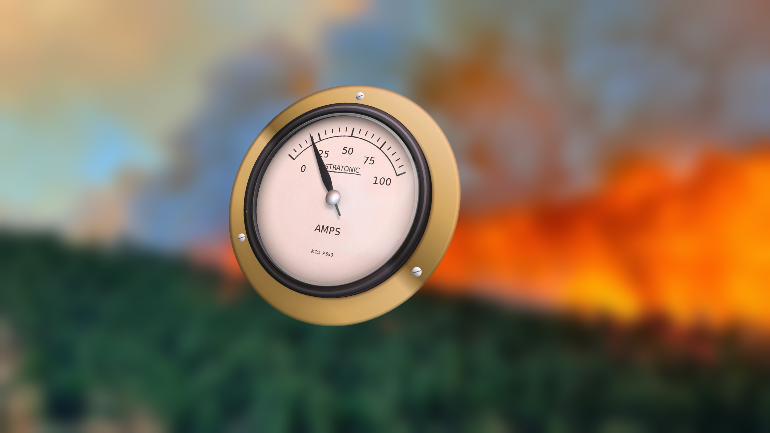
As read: value=20 unit=A
